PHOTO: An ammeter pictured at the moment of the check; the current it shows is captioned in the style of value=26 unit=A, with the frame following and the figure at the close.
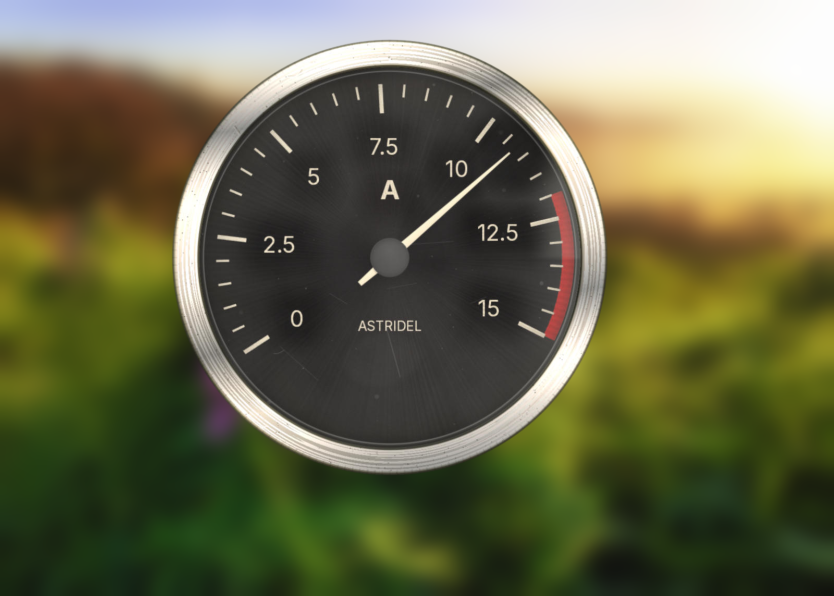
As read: value=10.75 unit=A
